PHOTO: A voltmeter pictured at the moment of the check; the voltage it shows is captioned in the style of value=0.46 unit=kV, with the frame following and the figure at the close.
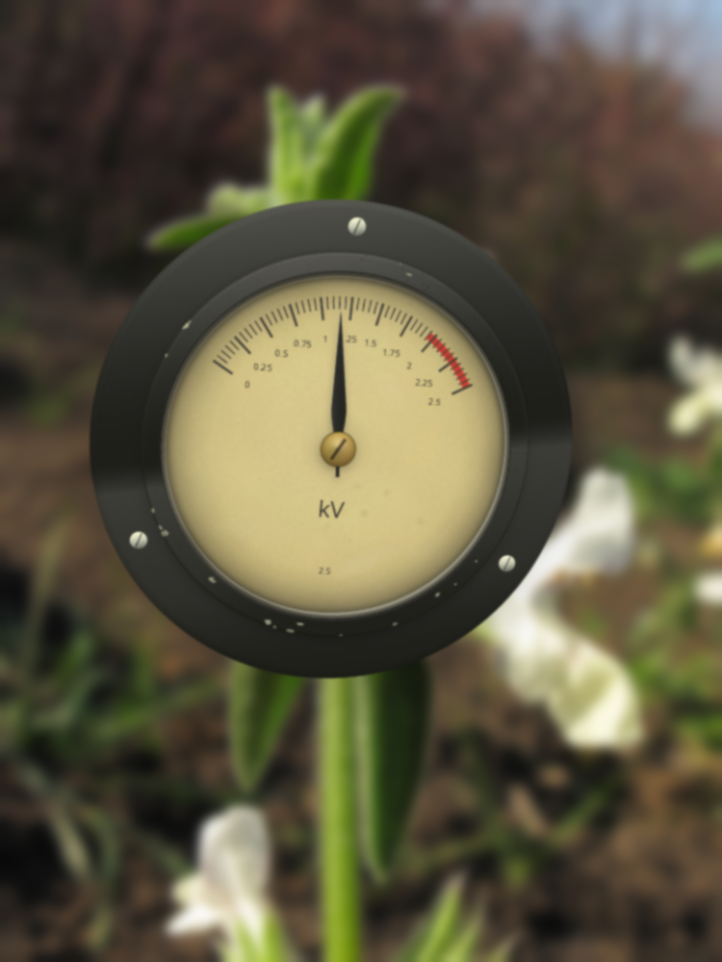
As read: value=1.15 unit=kV
